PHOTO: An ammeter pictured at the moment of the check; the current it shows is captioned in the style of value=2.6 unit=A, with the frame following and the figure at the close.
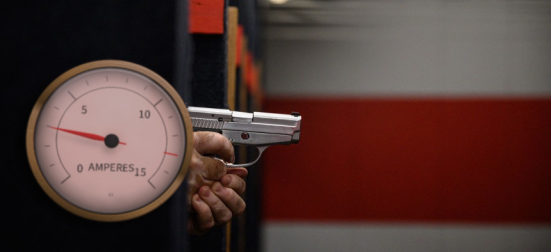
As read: value=3 unit=A
